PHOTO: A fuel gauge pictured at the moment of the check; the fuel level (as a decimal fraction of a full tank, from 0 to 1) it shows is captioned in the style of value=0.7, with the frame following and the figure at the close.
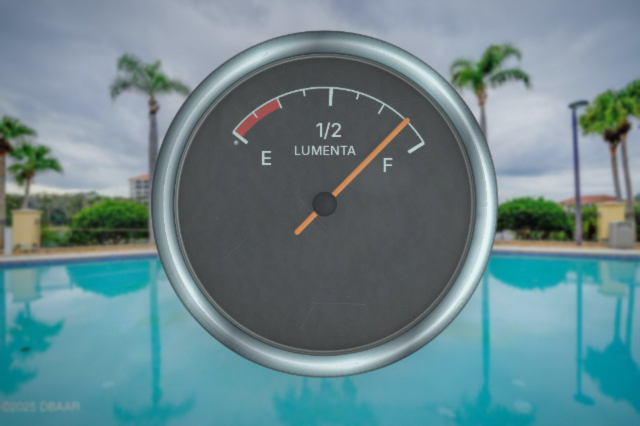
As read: value=0.875
